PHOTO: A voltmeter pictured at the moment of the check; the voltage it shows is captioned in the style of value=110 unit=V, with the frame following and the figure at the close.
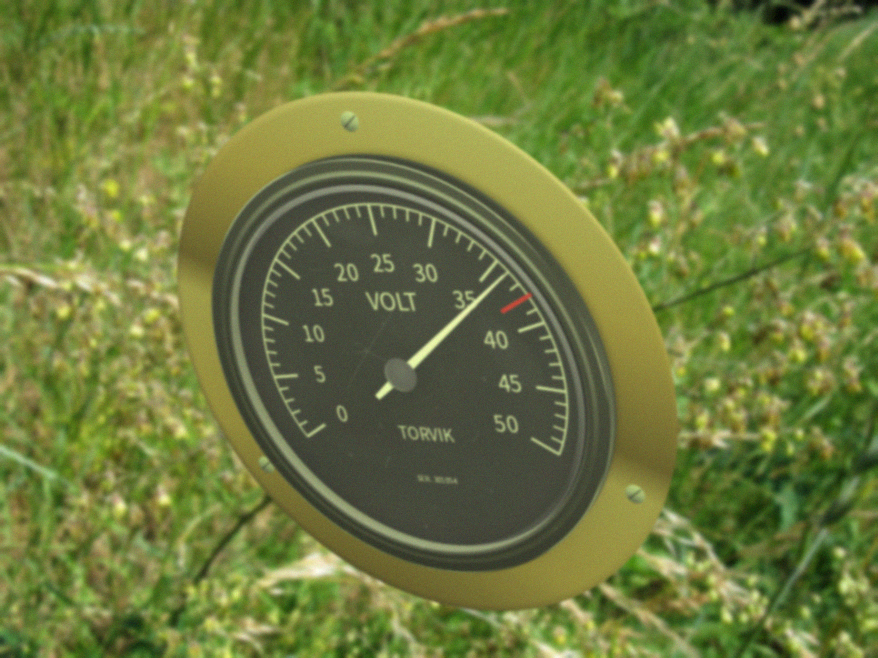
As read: value=36 unit=V
